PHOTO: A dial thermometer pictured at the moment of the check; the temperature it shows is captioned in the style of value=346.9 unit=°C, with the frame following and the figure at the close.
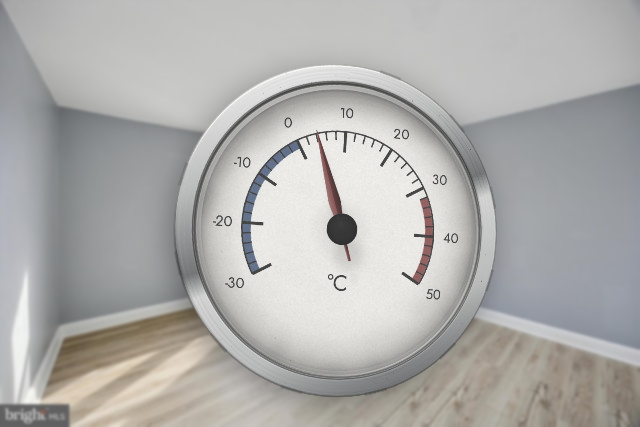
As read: value=4 unit=°C
